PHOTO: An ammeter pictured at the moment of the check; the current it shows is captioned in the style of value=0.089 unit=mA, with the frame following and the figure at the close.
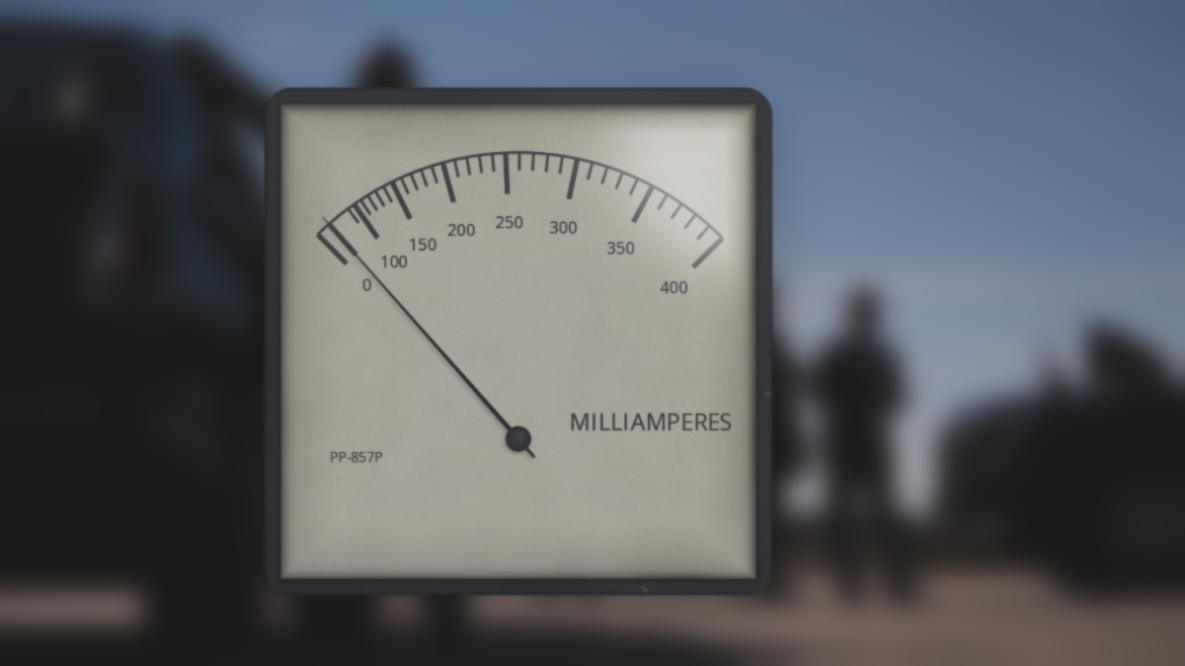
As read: value=50 unit=mA
